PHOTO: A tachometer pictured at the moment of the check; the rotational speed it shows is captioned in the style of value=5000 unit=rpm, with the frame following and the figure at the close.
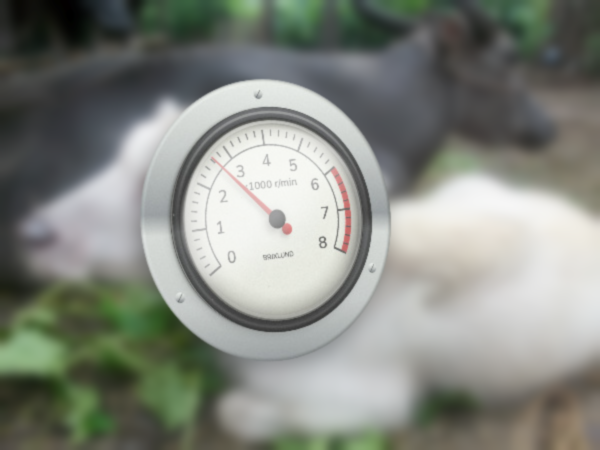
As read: value=2600 unit=rpm
